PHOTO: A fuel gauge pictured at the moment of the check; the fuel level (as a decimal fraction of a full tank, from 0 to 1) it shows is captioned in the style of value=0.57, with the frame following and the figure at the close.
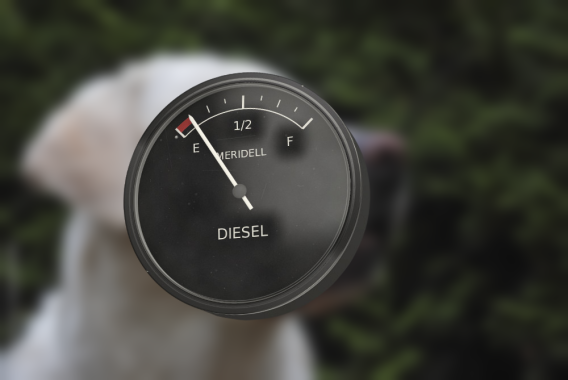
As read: value=0.125
